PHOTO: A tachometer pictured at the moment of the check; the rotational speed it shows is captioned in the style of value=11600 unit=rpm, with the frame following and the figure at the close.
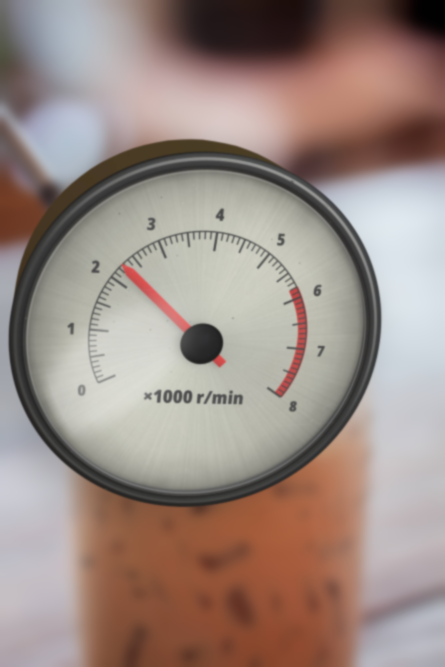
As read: value=2300 unit=rpm
